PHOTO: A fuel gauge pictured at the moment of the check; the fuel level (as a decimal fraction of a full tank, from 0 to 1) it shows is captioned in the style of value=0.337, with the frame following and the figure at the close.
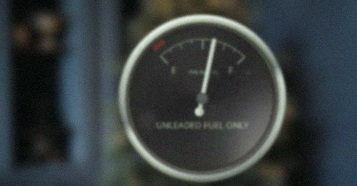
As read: value=0.625
